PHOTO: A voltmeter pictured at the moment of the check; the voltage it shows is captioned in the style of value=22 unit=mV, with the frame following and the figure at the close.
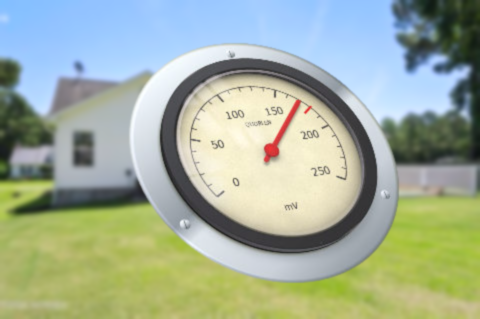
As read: value=170 unit=mV
